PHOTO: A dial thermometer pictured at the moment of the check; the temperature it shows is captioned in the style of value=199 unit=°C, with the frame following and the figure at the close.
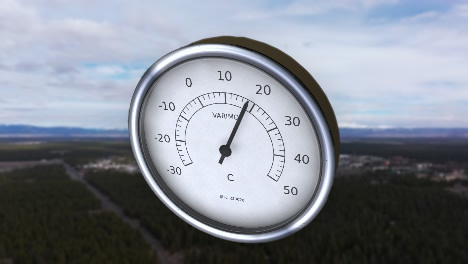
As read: value=18 unit=°C
